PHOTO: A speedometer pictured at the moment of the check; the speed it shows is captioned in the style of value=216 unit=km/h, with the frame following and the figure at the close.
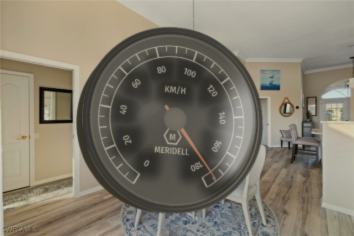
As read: value=175 unit=km/h
